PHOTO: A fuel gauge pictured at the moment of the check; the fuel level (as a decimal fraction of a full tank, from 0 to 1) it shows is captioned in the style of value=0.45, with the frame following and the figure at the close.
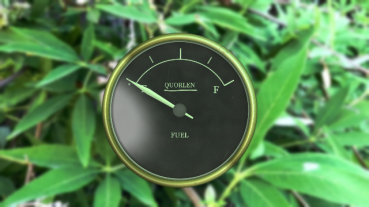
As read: value=0
